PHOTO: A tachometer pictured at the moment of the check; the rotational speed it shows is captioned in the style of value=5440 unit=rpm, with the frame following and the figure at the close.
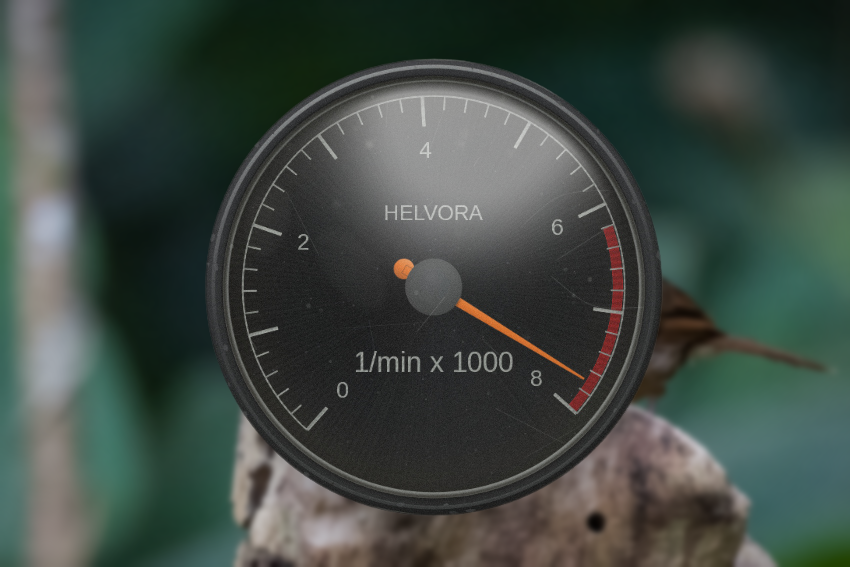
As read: value=7700 unit=rpm
